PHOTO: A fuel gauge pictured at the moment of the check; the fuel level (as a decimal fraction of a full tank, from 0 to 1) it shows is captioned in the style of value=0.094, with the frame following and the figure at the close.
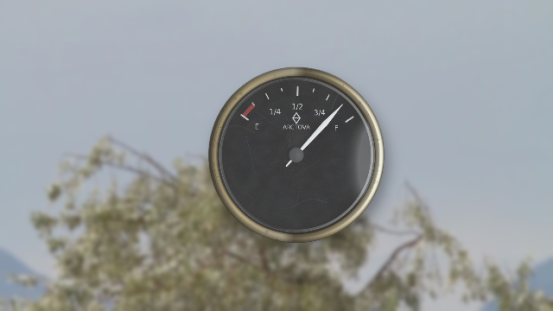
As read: value=0.875
